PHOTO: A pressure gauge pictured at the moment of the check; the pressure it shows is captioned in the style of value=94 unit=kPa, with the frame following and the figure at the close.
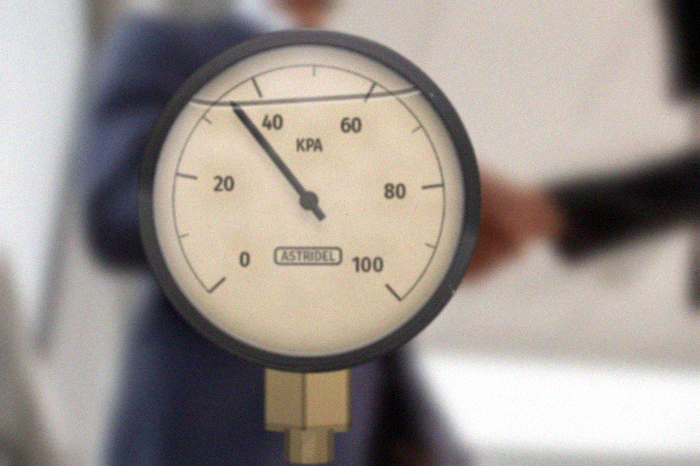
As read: value=35 unit=kPa
